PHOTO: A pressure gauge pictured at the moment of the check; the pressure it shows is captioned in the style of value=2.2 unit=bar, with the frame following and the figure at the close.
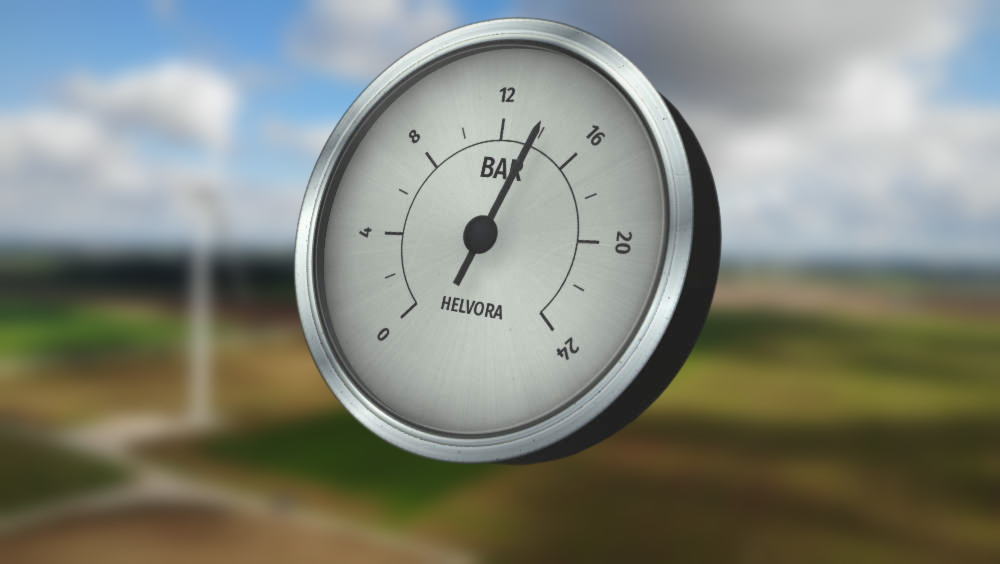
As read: value=14 unit=bar
